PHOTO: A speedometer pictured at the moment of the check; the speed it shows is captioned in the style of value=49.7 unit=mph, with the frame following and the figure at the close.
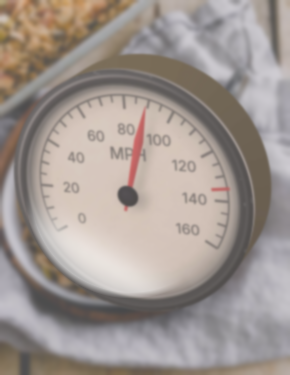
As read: value=90 unit=mph
